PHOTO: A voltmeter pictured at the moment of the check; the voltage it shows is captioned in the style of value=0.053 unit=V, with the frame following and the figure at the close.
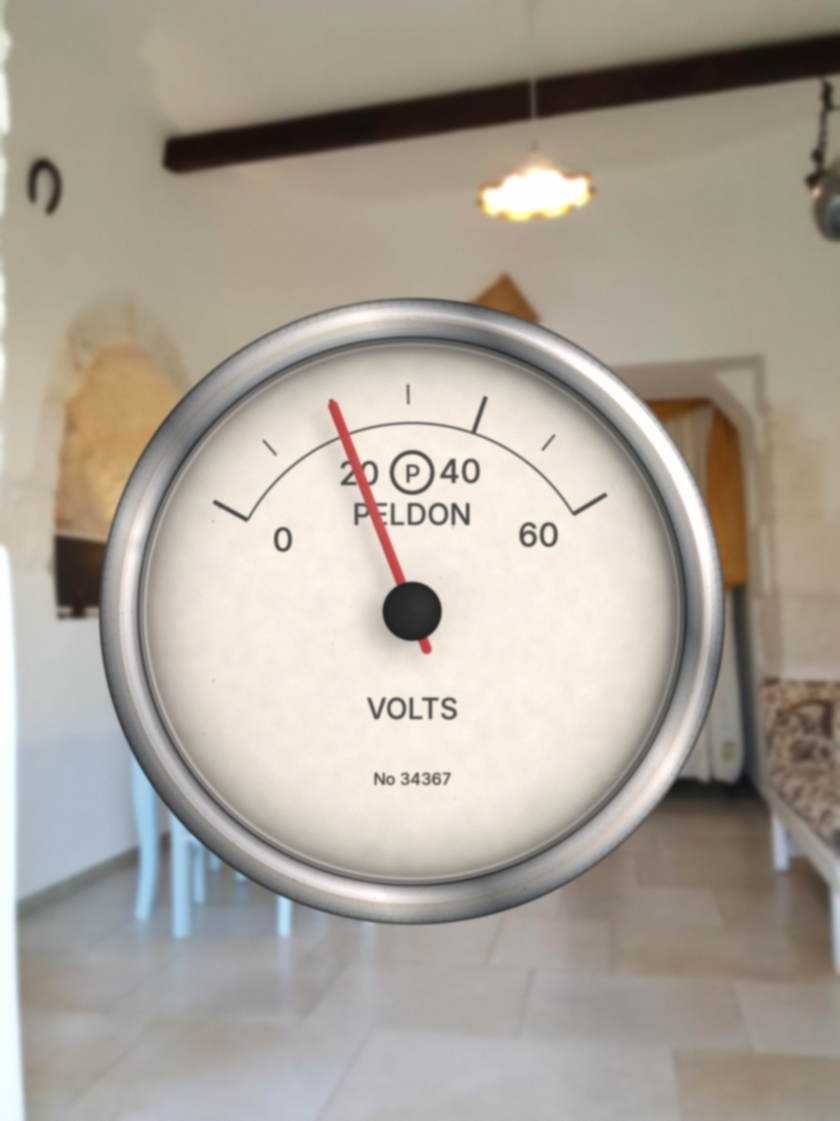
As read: value=20 unit=V
